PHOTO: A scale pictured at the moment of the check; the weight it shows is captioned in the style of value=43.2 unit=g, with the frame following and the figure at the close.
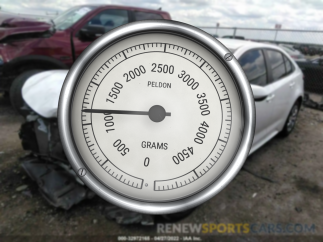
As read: value=1150 unit=g
